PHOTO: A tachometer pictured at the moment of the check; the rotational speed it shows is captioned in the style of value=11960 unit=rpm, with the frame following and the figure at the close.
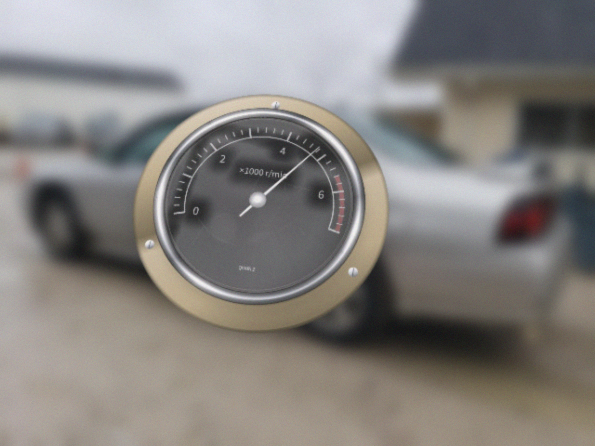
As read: value=4800 unit=rpm
